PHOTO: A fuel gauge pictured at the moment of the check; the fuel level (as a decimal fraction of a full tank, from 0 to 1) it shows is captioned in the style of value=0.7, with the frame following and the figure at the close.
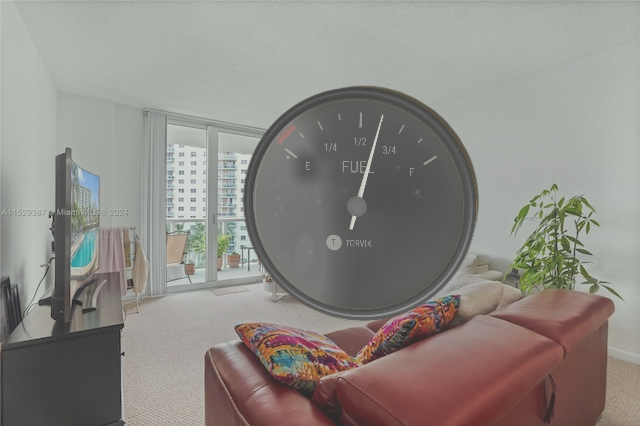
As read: value=0.625
